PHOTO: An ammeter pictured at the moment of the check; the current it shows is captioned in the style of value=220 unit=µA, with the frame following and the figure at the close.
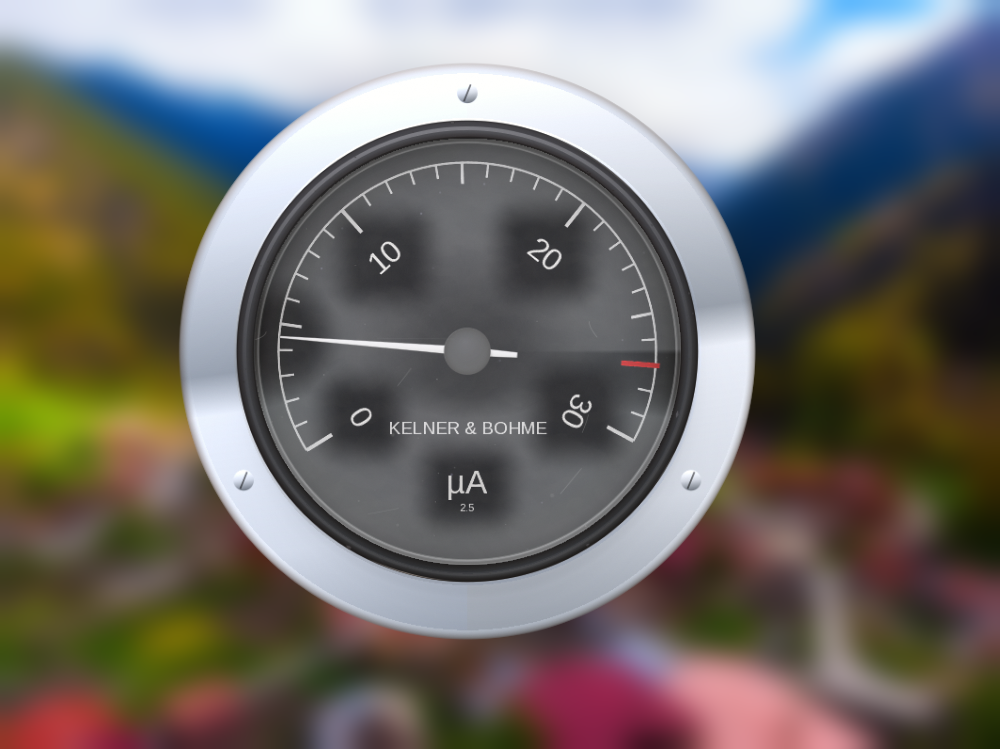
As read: value=4.5 unit=µA
